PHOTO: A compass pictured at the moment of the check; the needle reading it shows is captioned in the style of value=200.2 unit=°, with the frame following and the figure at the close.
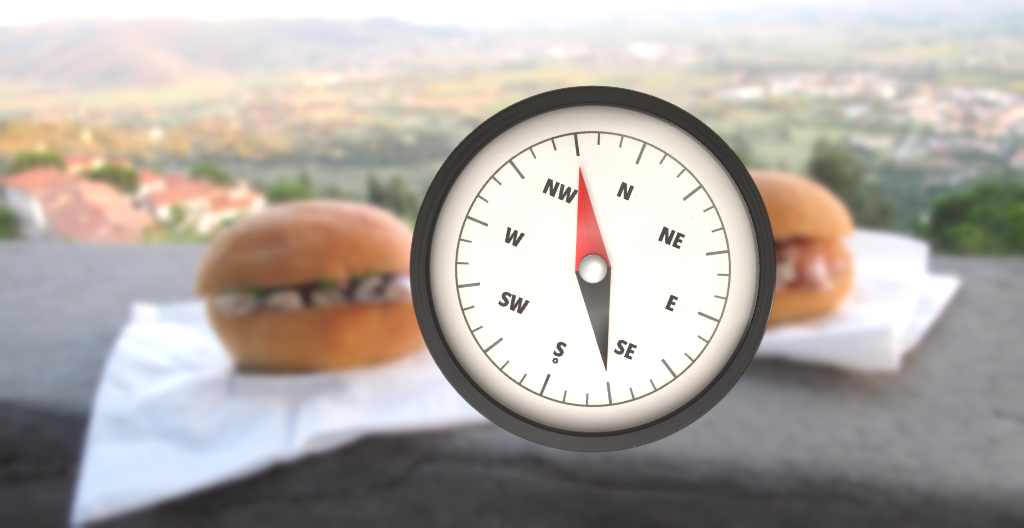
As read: value=330 unit=°
